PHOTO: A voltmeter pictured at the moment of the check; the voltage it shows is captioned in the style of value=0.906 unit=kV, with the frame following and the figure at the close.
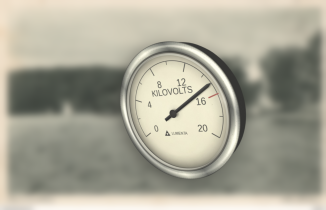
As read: value=15 unit=kV
